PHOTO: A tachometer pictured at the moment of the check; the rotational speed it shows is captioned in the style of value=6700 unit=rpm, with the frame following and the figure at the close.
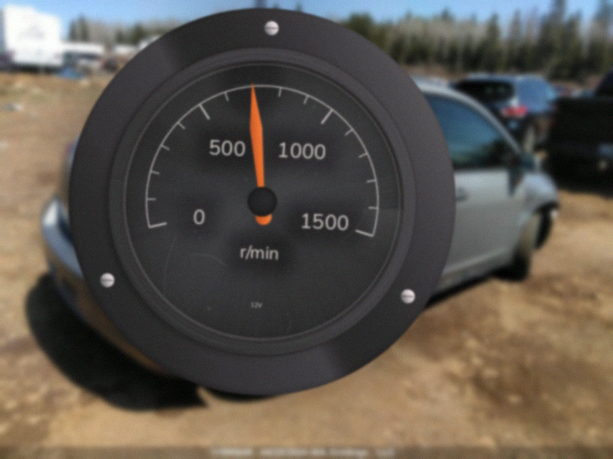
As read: value=700 unit=rpm
